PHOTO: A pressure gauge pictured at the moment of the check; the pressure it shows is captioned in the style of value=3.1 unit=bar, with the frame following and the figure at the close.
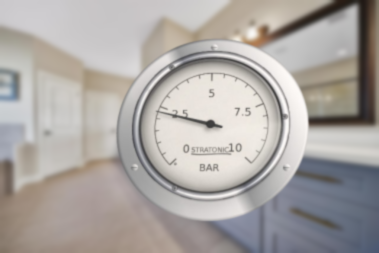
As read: value=2.25 unit=bar
